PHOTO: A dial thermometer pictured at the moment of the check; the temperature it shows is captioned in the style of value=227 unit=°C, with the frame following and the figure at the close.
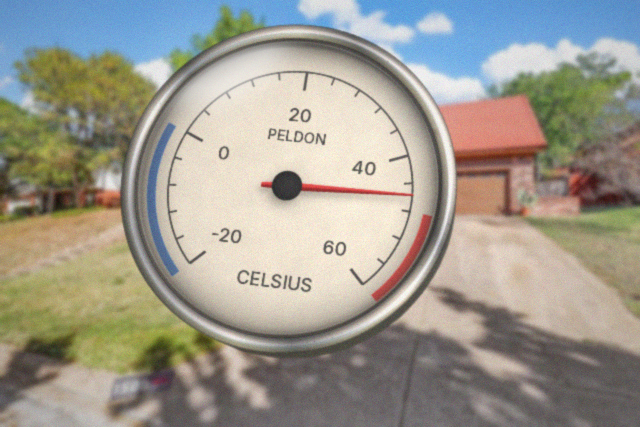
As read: value=46 unit=°C
